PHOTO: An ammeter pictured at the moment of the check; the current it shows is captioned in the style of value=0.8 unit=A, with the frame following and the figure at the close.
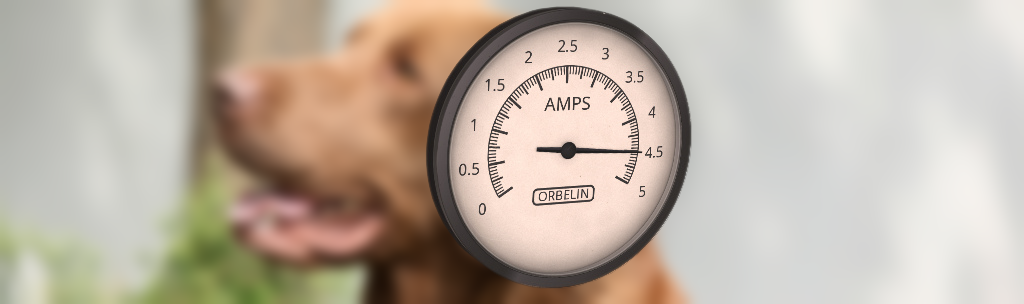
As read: value=4.5 unit=A
